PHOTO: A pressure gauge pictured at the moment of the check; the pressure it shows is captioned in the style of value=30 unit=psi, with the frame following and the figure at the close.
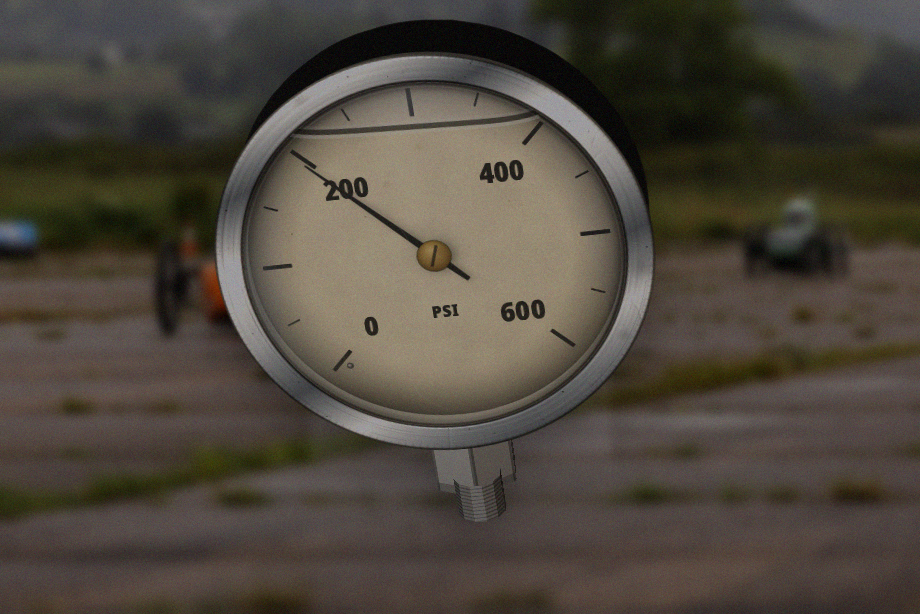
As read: value=200 unit=psi
